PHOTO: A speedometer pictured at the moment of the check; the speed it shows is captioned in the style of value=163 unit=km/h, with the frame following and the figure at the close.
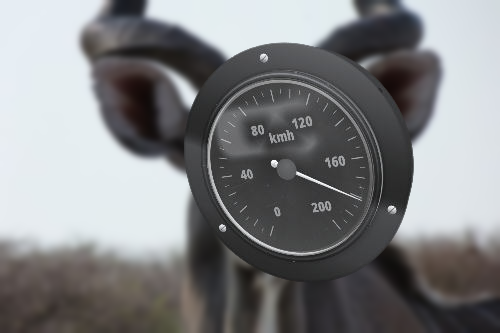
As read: value=180 unit=km/h
